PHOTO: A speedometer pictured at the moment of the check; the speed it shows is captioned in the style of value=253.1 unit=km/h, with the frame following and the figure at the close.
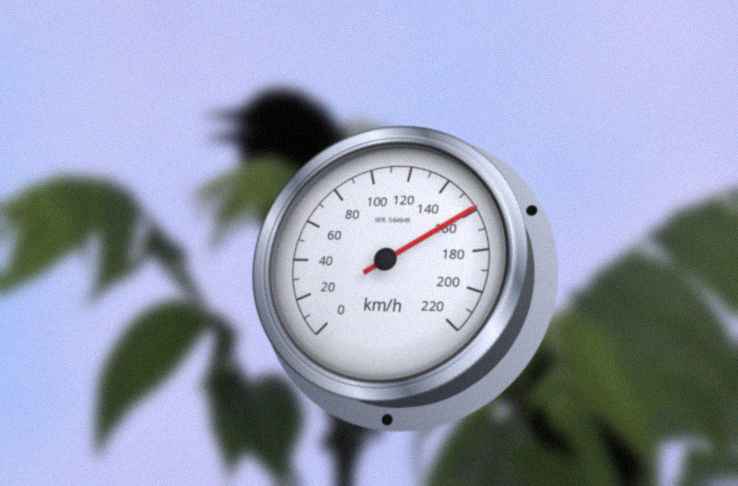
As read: value=160 unit=km/h
